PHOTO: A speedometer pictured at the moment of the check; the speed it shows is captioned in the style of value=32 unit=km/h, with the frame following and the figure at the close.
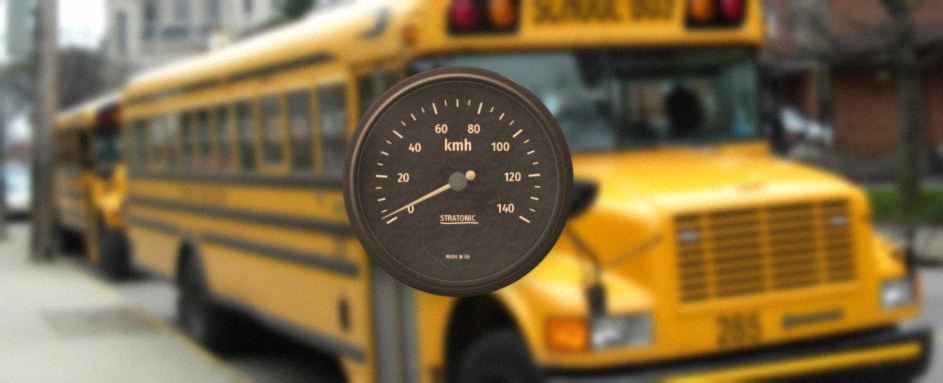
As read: value=2.5 unit=km/h
